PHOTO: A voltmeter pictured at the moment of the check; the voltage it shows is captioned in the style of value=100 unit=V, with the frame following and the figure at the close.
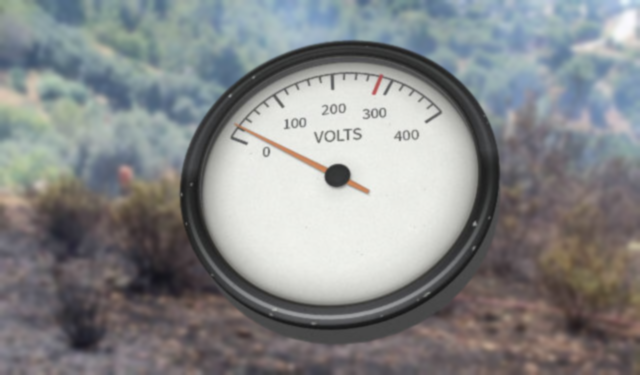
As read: value=20 unit=V
